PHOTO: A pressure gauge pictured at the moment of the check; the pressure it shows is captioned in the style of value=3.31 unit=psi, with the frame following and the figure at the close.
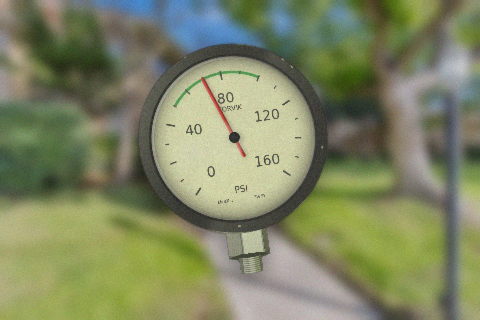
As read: value=70 unit=psi
